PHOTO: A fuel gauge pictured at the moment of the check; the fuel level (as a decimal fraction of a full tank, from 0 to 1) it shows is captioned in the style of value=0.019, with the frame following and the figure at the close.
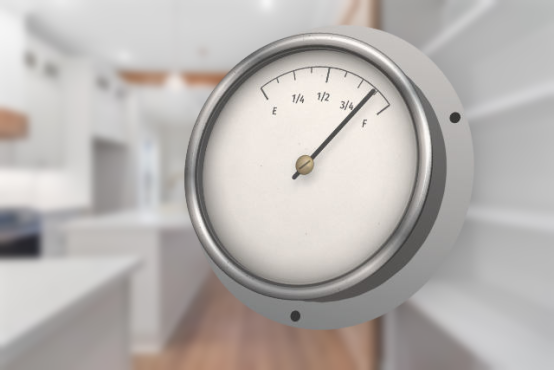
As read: value=0.875
